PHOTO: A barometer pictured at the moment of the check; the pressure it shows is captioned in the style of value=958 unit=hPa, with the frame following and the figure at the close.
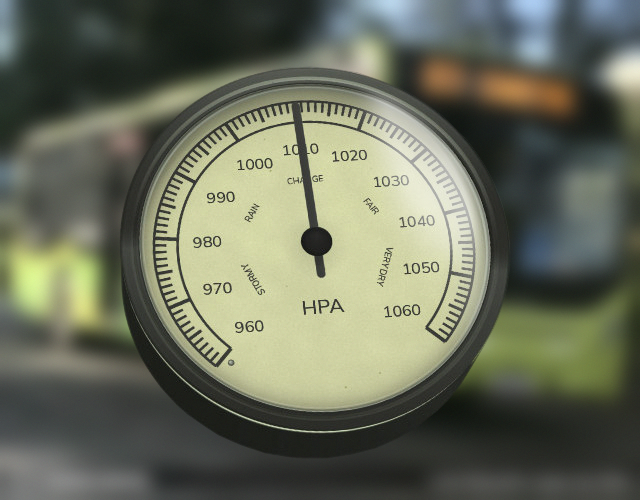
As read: value=1010 unit=hPa
